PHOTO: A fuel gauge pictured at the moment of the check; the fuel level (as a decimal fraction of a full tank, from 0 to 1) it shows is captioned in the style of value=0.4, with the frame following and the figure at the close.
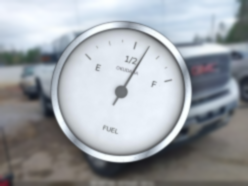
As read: value=0.625
